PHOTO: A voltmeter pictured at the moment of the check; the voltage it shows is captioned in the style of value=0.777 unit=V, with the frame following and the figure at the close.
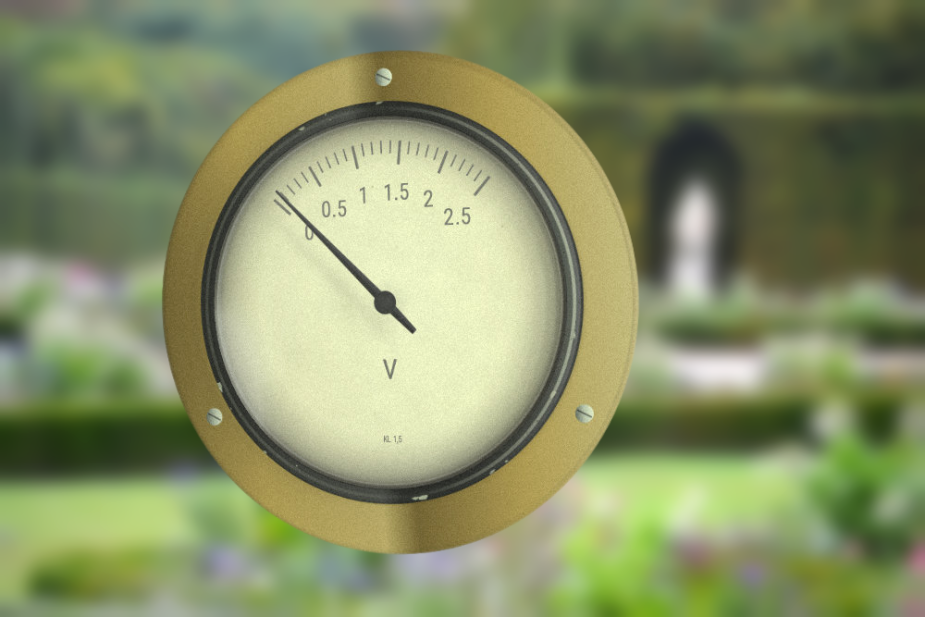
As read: value=0.1 unit=V
